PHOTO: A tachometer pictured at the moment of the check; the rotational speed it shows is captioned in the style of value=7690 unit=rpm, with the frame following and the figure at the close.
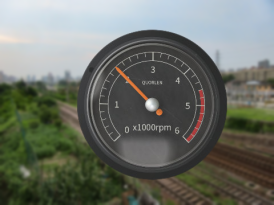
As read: value=2000 unit=rpm
